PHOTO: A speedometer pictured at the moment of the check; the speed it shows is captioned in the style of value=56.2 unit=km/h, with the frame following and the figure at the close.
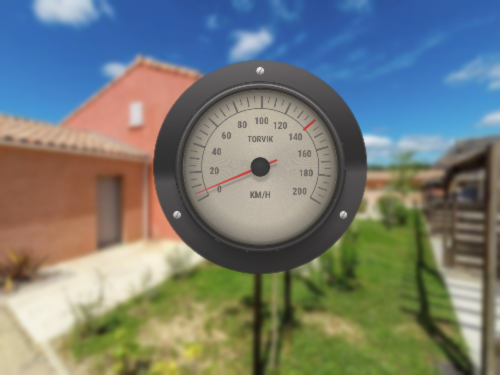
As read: value=5 unit=km/h
